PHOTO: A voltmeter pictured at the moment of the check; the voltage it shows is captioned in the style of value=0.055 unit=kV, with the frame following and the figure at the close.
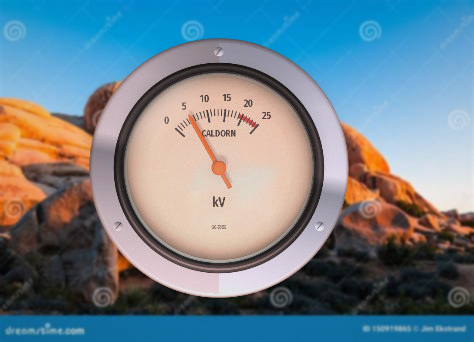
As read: value=5 unit=kV
